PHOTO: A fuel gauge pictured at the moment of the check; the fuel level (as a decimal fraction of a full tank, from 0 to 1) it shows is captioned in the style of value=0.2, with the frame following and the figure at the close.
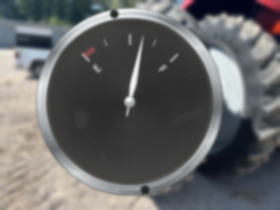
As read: value=0.625
